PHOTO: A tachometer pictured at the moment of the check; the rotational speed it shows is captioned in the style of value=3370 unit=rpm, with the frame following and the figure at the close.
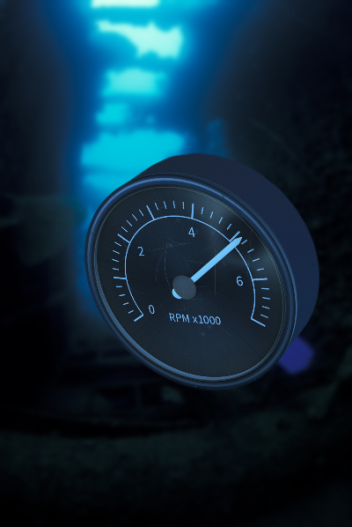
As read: value=5100 unit=rpm
